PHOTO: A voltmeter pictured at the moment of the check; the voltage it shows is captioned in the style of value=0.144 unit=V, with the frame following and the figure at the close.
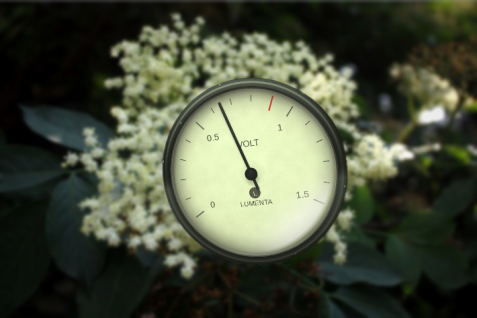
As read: value=0.65 unit=V
